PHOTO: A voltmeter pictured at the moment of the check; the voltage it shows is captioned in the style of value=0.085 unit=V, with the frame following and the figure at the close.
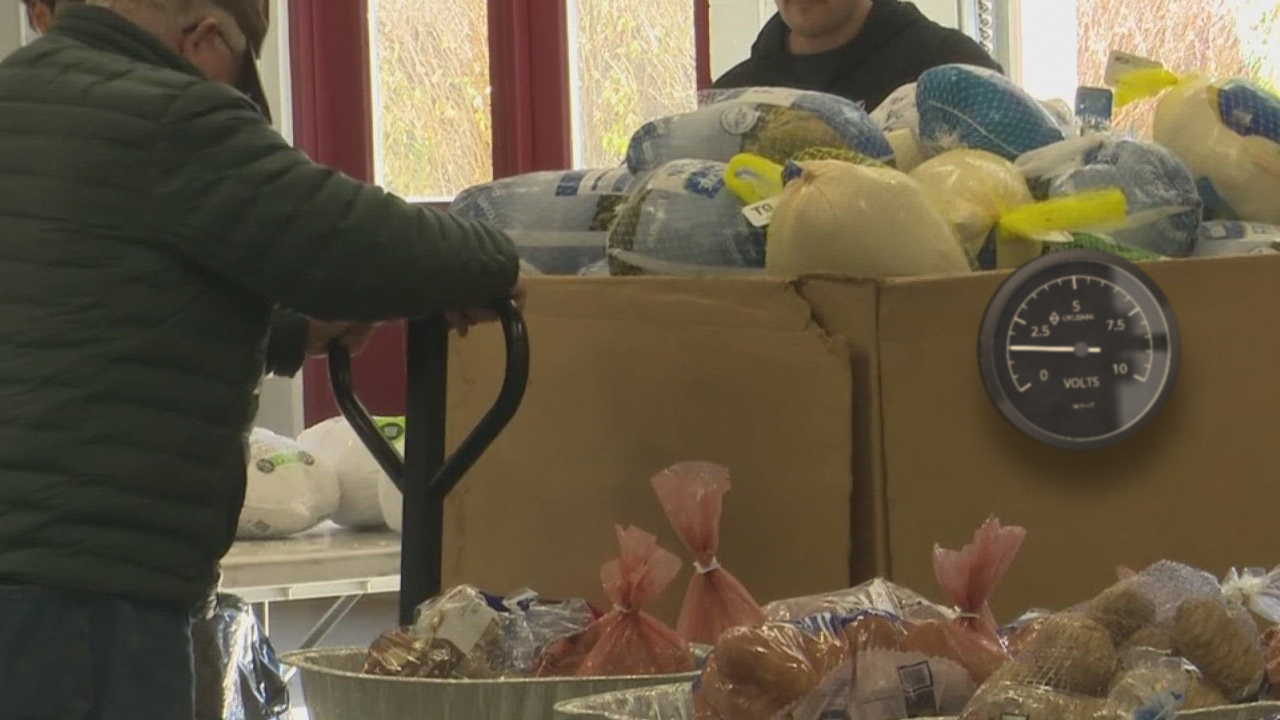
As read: value=1.5 unit=V
